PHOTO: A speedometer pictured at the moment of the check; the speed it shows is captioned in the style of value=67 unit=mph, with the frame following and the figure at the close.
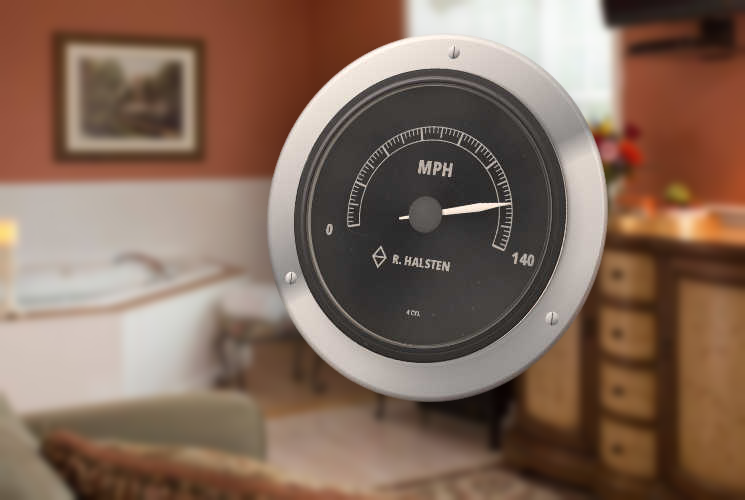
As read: value=120 unit=mph
